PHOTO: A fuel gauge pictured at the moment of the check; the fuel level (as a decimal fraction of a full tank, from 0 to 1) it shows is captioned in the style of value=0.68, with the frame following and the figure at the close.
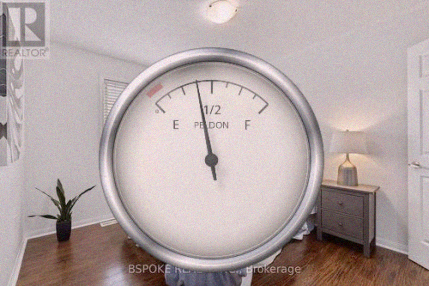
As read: value=0.375
